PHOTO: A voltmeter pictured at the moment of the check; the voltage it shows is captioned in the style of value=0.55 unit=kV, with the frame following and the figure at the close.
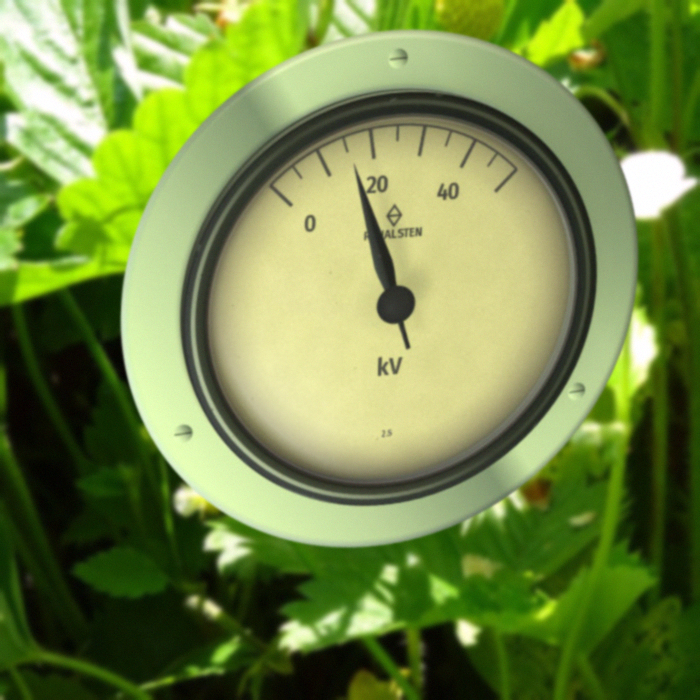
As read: value=15 unit=kV
